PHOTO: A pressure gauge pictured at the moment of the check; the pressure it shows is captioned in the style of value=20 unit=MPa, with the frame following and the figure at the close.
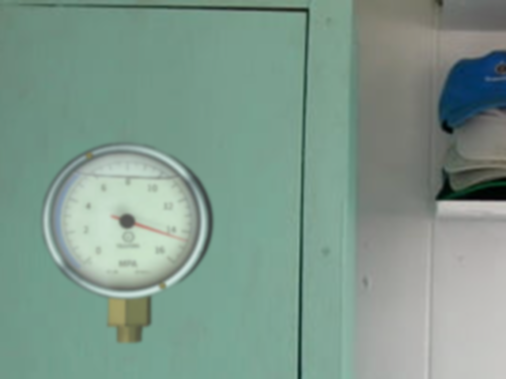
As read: value=14.5 unit=MPa
